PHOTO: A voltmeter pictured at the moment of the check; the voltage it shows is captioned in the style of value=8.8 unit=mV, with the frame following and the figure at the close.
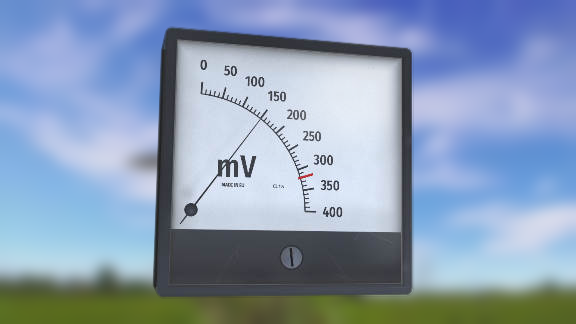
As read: value=150 unit=mV
